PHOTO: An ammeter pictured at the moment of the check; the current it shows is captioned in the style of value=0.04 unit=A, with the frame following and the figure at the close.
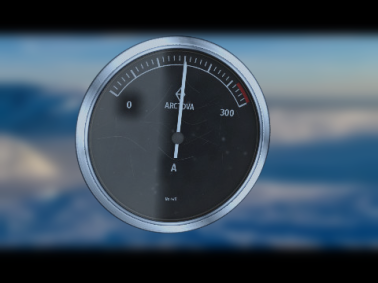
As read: value=150 unit=A
